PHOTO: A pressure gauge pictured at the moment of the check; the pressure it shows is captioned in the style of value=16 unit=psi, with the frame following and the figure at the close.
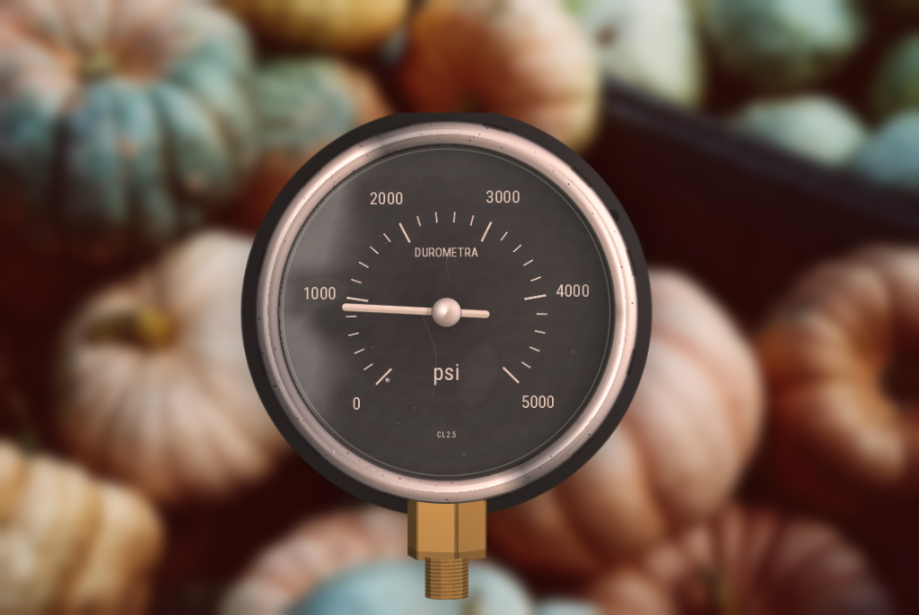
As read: value=900 unit=psi
